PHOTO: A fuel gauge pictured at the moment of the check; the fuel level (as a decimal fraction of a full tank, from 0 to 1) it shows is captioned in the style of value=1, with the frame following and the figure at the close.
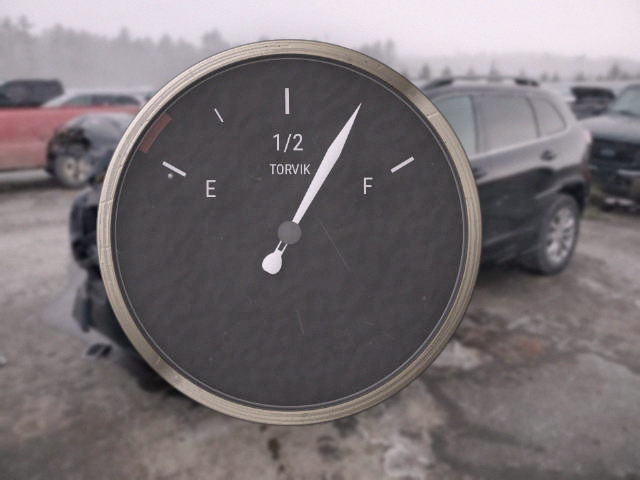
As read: value=0.75
